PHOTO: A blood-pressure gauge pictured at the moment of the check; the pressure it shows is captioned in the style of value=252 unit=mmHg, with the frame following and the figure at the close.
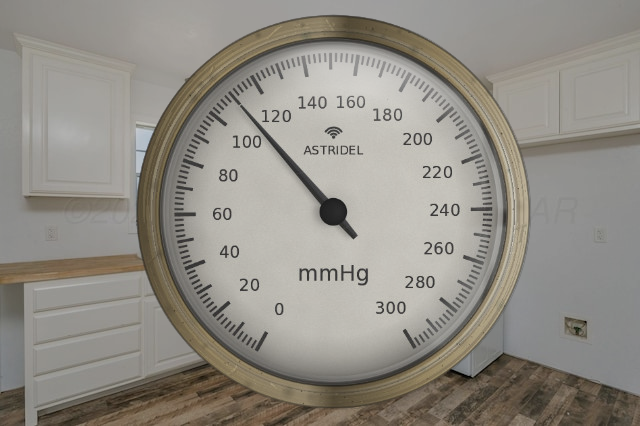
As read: value=110 unit=mmHg
